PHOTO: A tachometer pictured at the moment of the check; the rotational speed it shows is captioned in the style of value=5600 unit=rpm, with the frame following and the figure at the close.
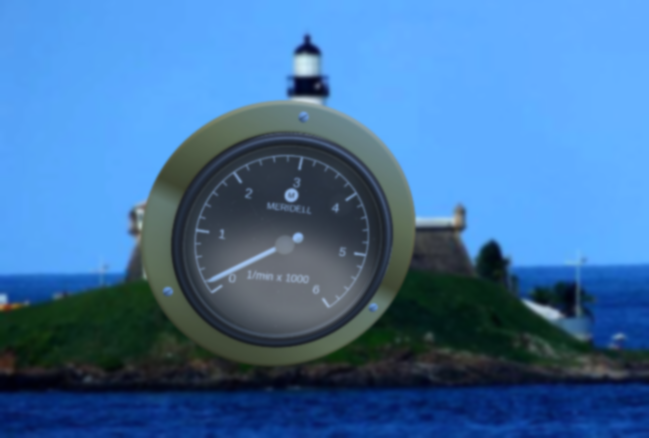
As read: value=200 unit=rpm
